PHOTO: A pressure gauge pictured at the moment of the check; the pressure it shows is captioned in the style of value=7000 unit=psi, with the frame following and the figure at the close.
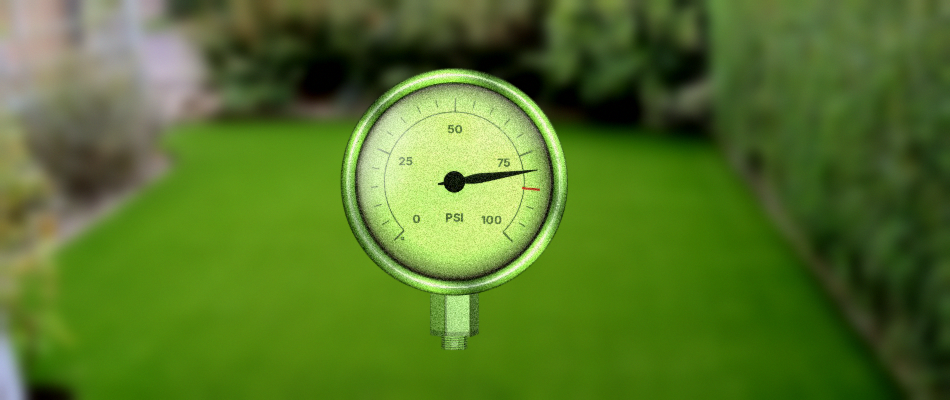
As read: value=80 unit=psi
